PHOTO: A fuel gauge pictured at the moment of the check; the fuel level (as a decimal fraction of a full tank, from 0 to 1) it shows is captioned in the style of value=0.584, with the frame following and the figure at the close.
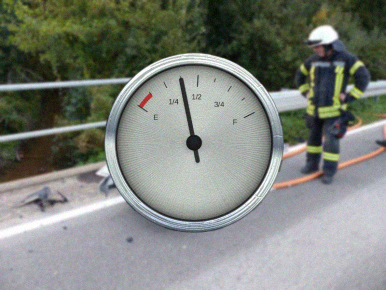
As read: value=0.375
